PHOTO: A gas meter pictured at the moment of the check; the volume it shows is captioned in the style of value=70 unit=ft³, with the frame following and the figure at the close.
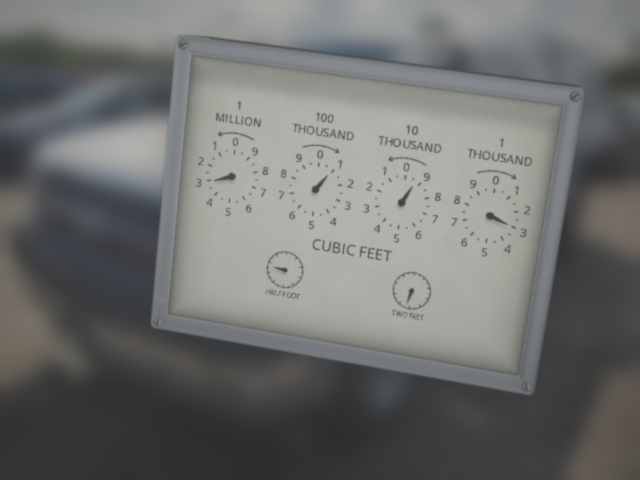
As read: value=309300 unit=ft³
